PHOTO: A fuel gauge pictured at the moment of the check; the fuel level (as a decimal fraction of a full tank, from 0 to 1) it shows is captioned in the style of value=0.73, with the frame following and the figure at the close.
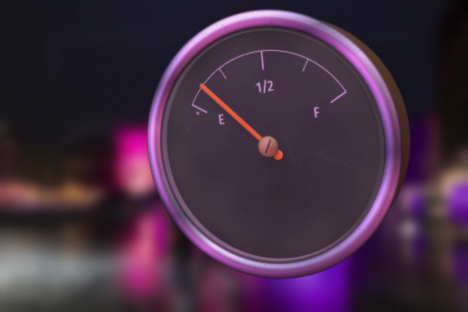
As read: value=0.125
